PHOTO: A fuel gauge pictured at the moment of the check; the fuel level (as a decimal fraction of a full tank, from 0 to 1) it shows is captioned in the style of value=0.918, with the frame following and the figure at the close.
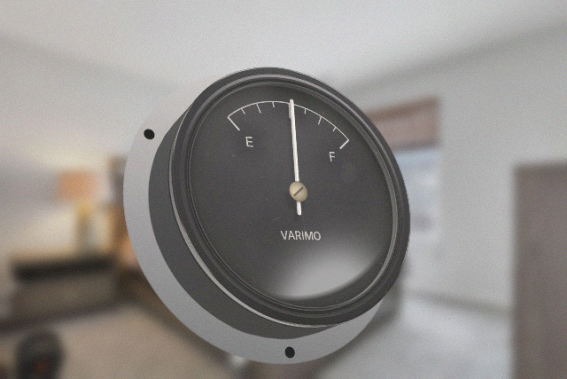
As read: value=0.5
